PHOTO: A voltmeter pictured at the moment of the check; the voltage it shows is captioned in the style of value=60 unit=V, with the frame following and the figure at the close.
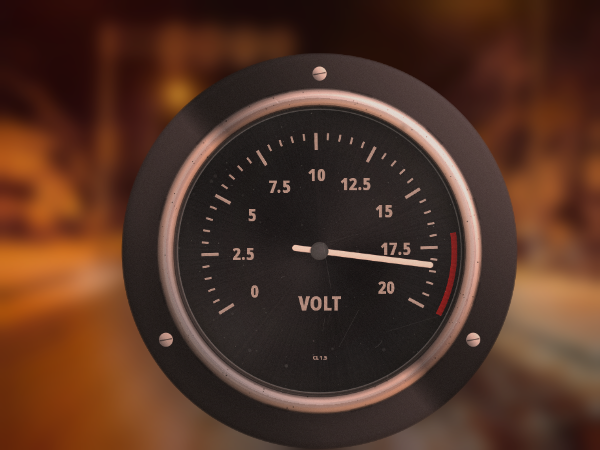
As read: value=18.25 unit=V
